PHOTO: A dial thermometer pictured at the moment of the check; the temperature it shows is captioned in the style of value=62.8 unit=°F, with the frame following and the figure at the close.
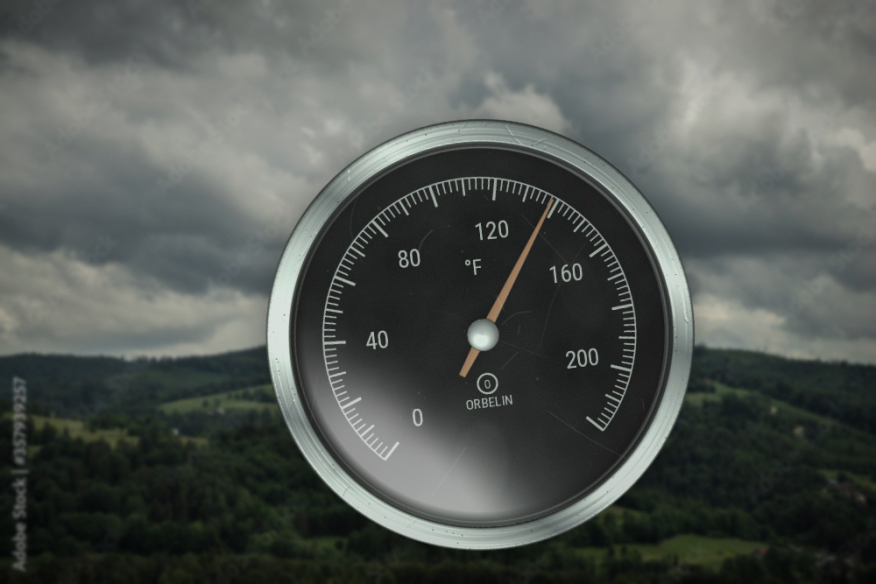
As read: value=138 unit=°F
